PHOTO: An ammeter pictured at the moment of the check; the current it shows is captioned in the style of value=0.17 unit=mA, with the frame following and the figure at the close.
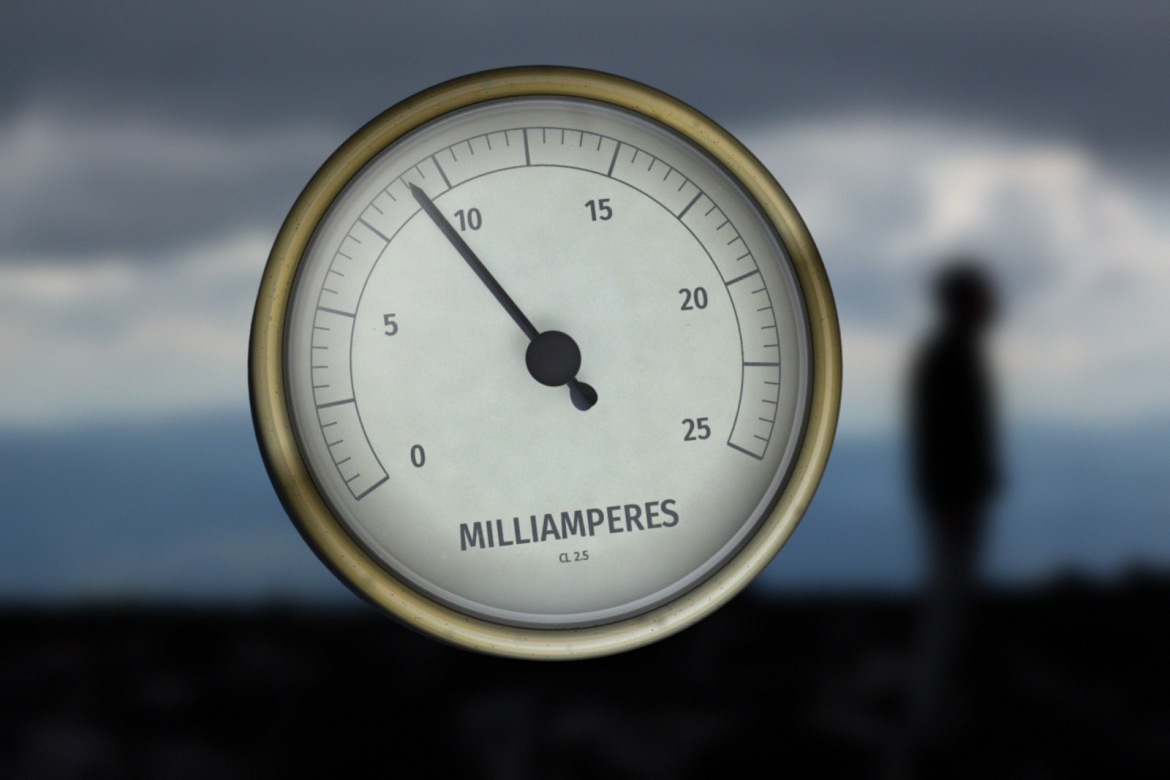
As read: value=9 unit=mA
